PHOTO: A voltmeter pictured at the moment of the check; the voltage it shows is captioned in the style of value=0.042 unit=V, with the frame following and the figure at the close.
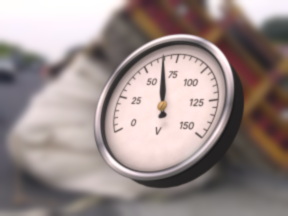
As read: value=65 unit=V
